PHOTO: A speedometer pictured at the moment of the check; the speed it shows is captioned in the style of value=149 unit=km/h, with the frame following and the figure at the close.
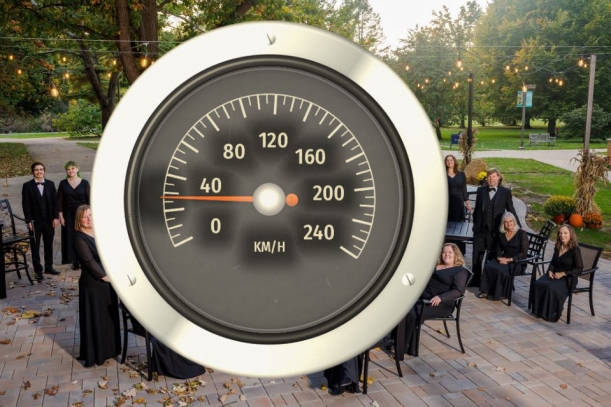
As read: value=27.5 unit=km/h
